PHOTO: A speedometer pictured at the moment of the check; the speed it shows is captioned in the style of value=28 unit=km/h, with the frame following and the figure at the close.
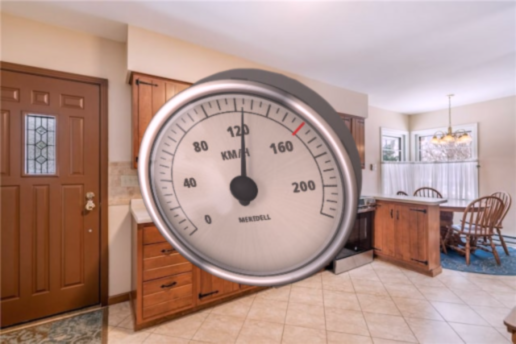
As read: value=125 unit=km/h
